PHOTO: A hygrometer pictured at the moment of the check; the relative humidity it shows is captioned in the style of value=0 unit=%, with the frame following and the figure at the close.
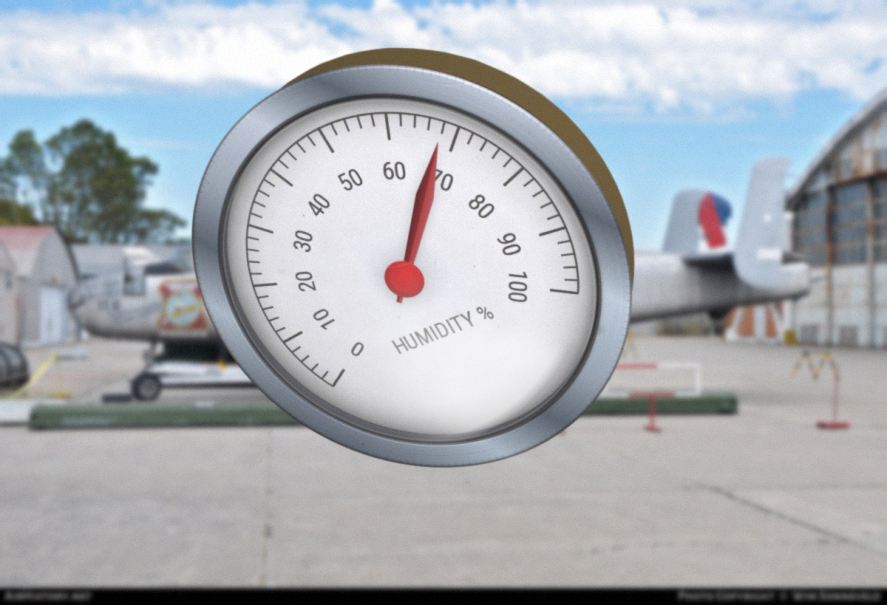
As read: value=68 unit=%
